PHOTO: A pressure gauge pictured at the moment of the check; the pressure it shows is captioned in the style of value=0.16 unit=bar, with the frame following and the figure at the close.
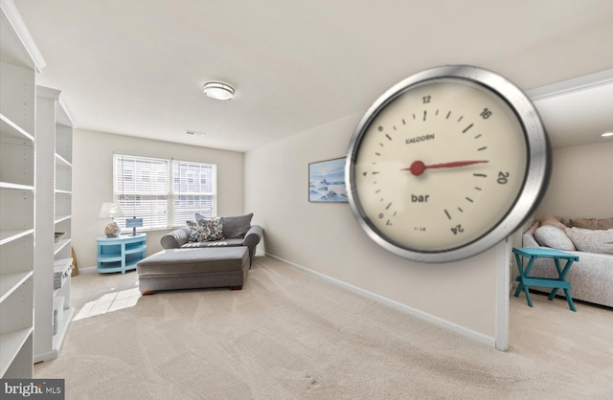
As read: value=19 unit=bar
